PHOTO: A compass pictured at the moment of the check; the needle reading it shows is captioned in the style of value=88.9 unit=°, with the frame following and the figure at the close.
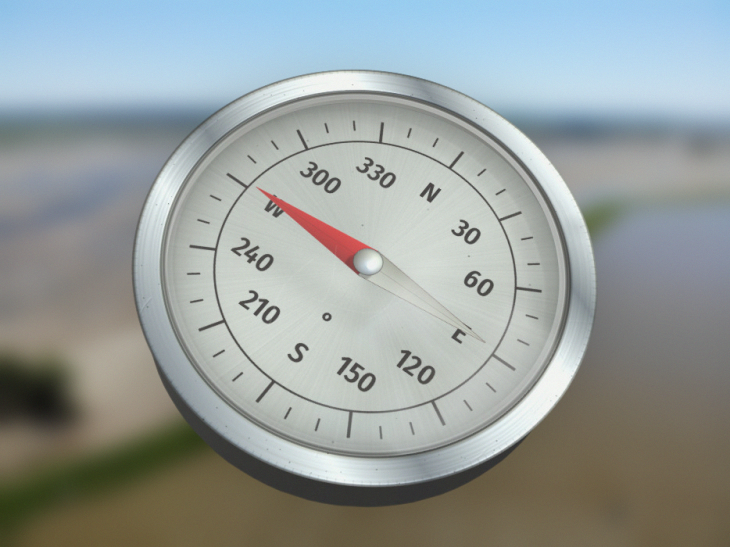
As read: value=270 unit=°
